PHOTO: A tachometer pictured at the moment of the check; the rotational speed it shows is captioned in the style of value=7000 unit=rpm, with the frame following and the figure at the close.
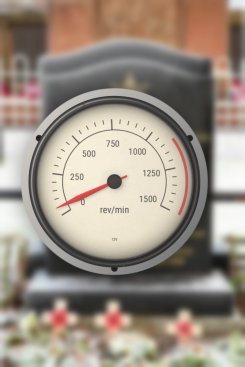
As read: value=50 unit=rpm
